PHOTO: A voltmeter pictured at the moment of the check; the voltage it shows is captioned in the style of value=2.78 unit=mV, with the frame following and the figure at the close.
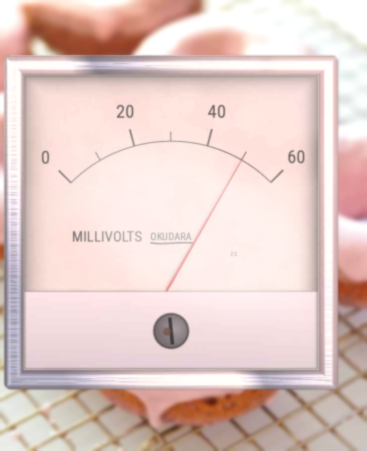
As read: value=50 unit=mV
